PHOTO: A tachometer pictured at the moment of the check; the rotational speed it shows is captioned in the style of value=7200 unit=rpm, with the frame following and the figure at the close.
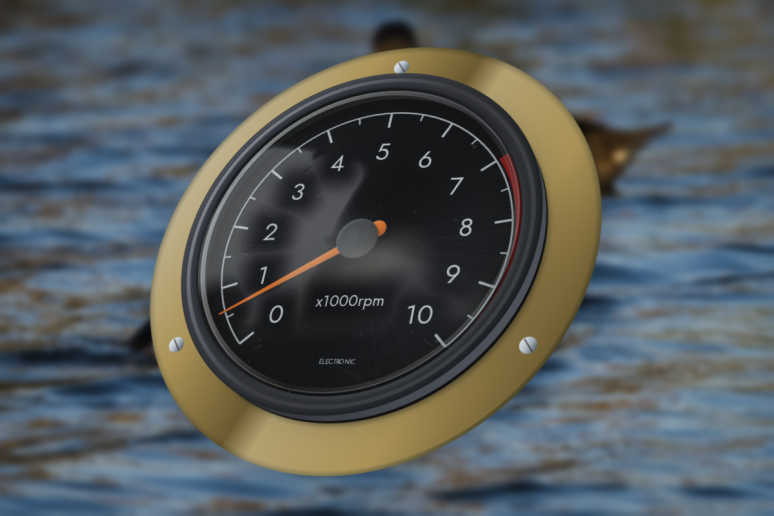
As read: value=500 unit=rpm
